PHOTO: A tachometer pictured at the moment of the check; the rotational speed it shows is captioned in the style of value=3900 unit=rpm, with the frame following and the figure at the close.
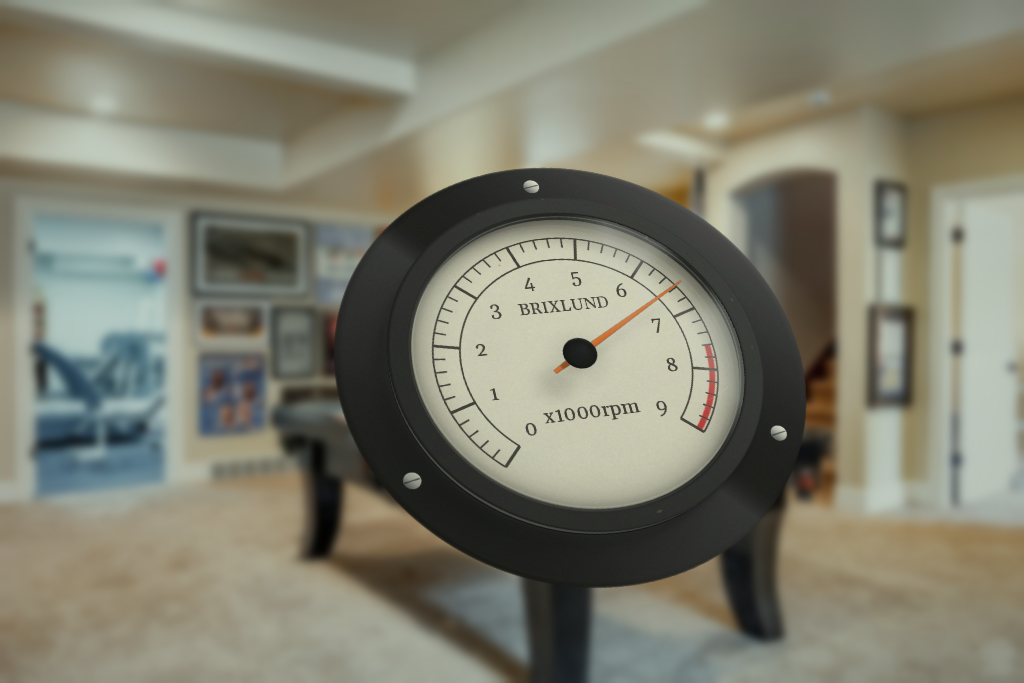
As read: value=6600 unit=rpm
